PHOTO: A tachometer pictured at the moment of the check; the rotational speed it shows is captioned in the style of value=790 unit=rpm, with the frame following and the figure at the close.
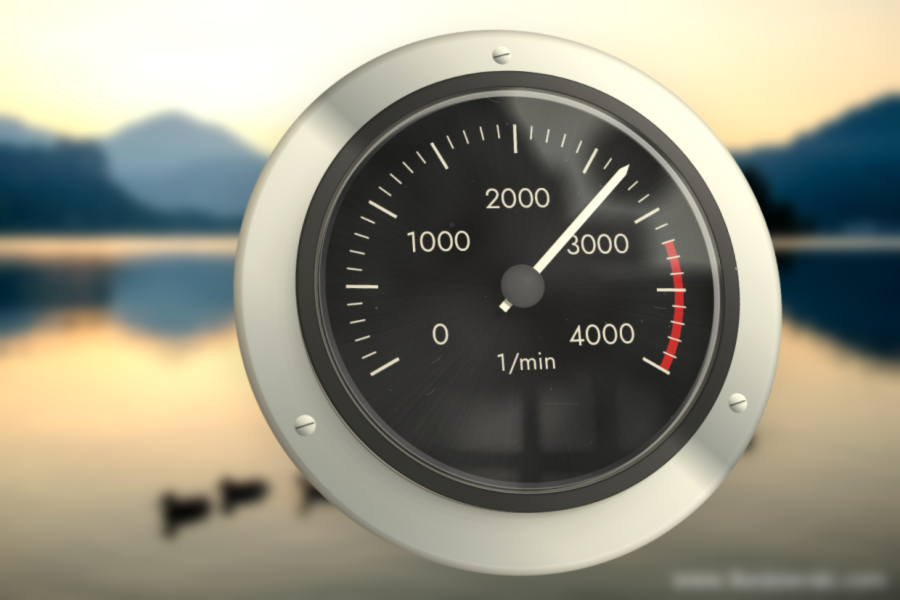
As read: value=2700 unit=rpm
